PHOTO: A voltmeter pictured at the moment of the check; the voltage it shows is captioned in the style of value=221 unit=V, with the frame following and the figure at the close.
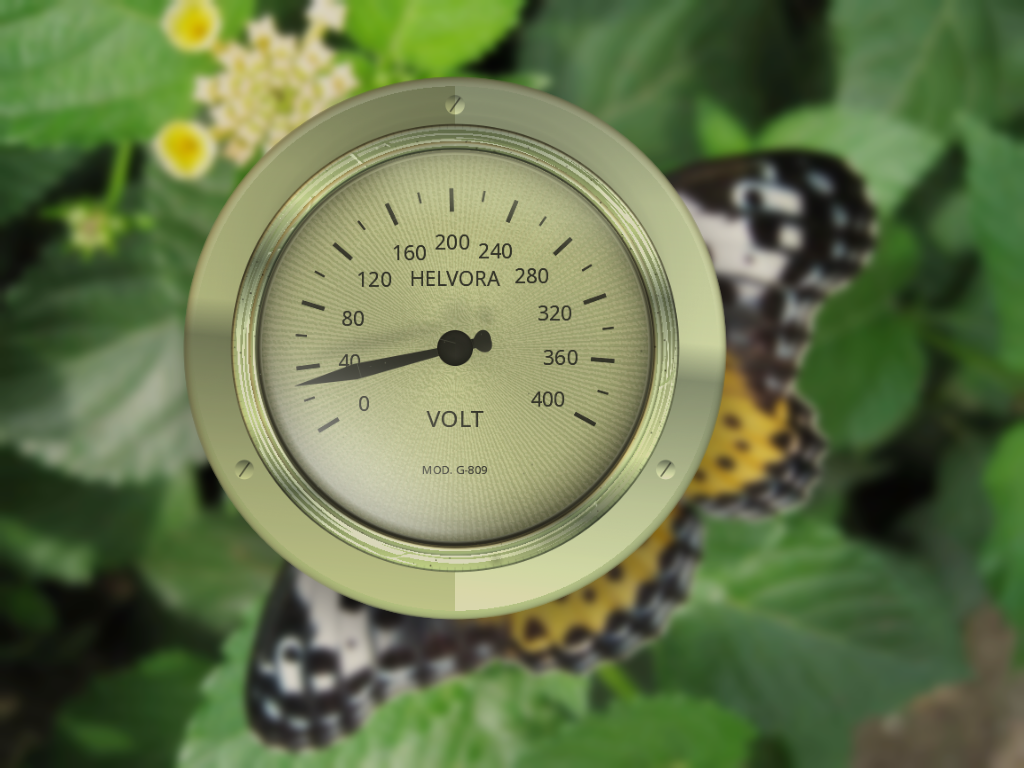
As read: value=30 unit=V
